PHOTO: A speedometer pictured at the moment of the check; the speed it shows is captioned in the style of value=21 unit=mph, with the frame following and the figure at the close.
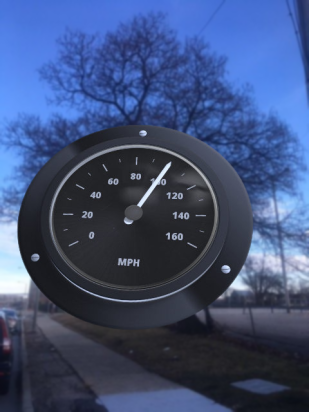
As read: value=100 unit=mph
